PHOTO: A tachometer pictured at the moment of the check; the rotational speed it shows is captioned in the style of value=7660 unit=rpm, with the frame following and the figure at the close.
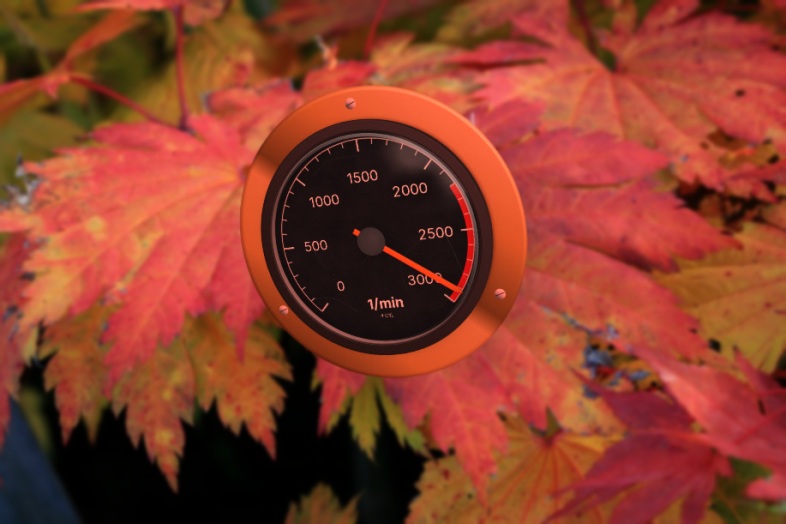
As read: value=2900 unit=rpm
